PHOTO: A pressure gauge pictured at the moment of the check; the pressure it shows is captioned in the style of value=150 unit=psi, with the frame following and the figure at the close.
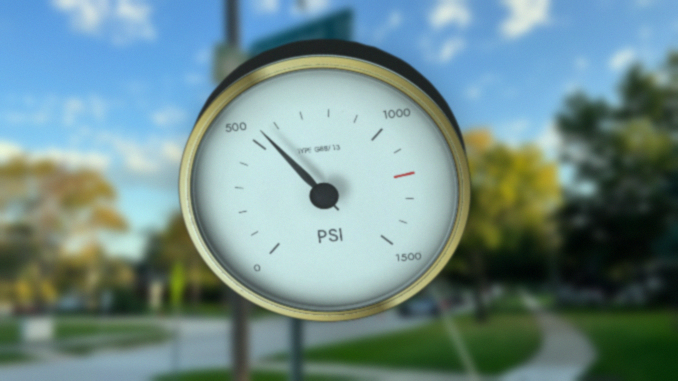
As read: value=550 unit=psi
